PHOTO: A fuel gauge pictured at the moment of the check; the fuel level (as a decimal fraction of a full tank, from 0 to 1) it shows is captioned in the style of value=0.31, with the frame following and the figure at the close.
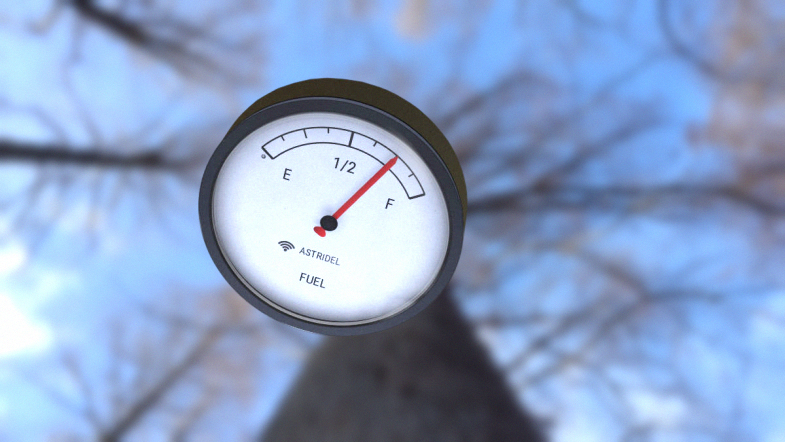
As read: value=0.75
